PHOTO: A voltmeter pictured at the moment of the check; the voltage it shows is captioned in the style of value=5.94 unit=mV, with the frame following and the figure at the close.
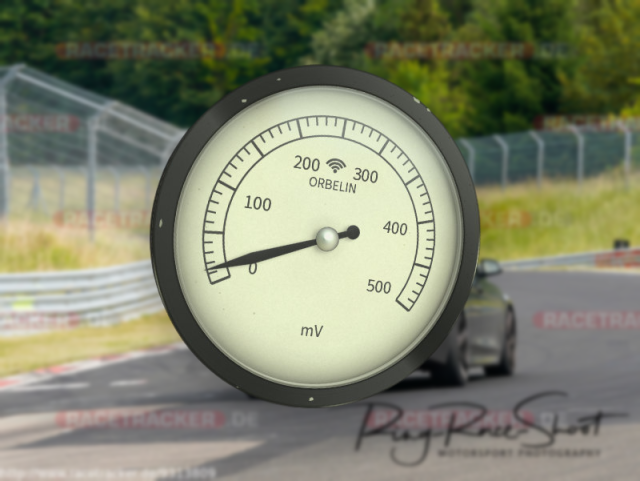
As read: value=15 unit=mV
